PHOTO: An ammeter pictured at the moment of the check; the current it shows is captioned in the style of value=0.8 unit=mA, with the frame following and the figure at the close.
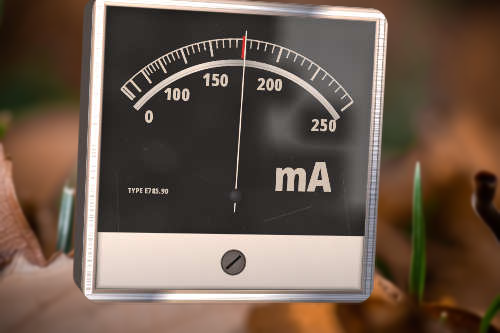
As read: value=175 unit=mA
